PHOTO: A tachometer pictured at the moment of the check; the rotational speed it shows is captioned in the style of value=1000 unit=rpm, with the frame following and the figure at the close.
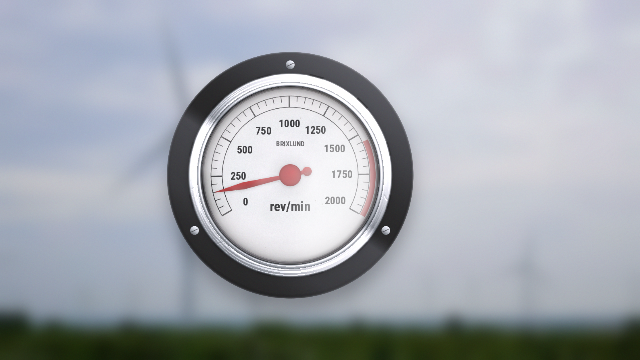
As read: value=150 unit=rpm
